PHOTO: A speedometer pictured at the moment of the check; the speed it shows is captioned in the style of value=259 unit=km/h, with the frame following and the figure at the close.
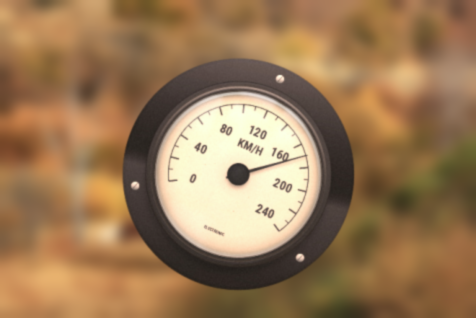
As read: value=170 unit=km/h
